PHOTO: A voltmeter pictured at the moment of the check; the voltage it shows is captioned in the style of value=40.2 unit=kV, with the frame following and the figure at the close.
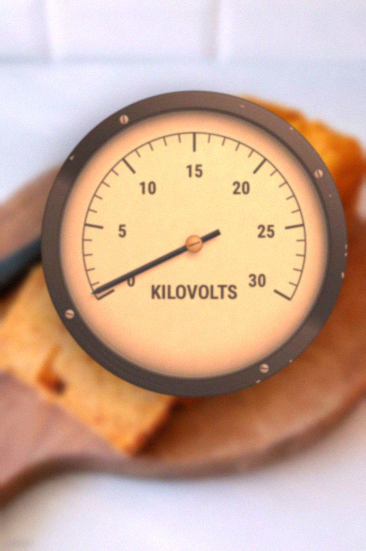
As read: value=0.5 unit=kV
